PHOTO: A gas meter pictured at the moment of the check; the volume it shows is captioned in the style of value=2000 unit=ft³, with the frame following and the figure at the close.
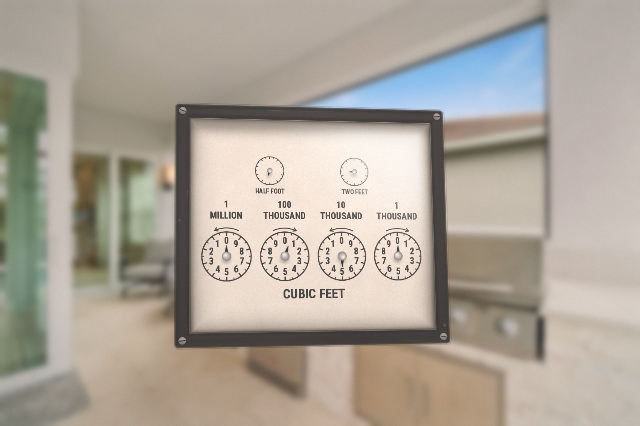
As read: value=5000 unit=ft³
